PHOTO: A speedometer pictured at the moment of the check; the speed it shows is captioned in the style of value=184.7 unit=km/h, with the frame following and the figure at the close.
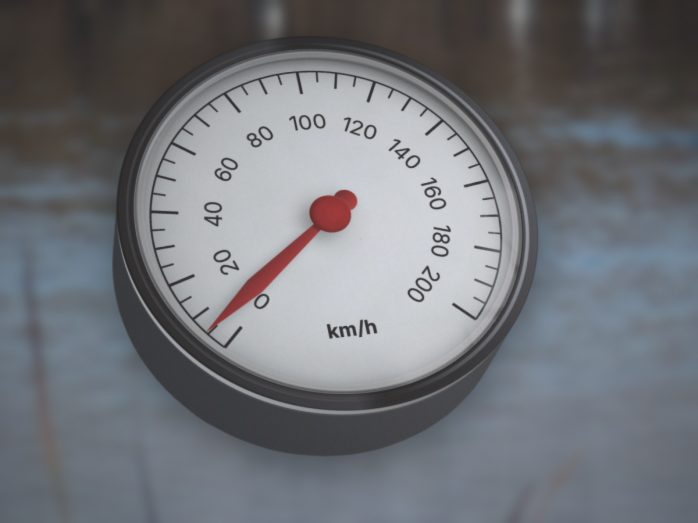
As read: value=5 unit=km/h
